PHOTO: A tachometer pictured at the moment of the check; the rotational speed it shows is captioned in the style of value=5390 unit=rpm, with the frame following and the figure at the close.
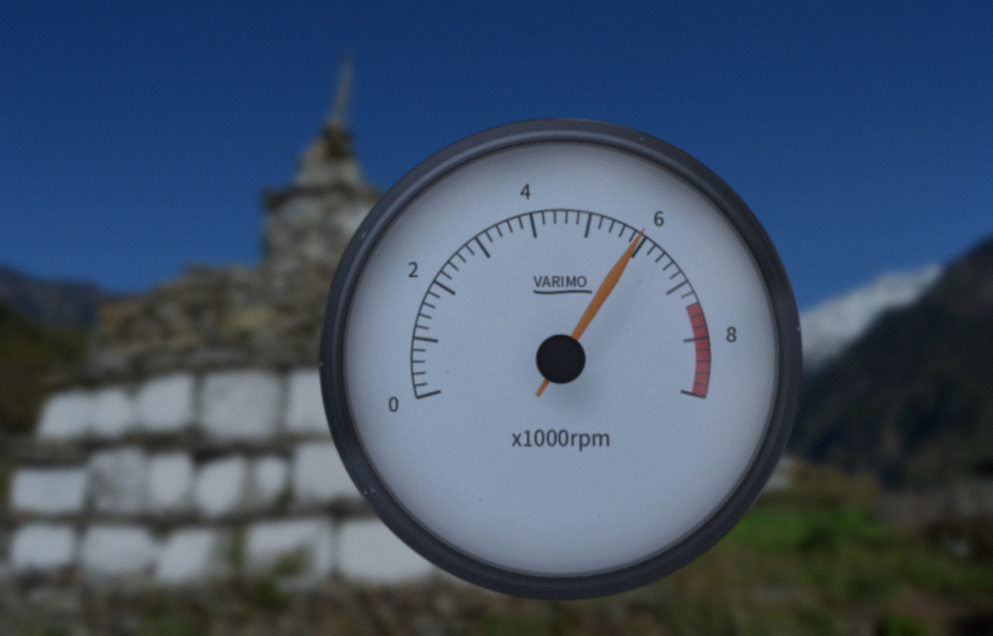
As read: value=5900 unit=rpm
